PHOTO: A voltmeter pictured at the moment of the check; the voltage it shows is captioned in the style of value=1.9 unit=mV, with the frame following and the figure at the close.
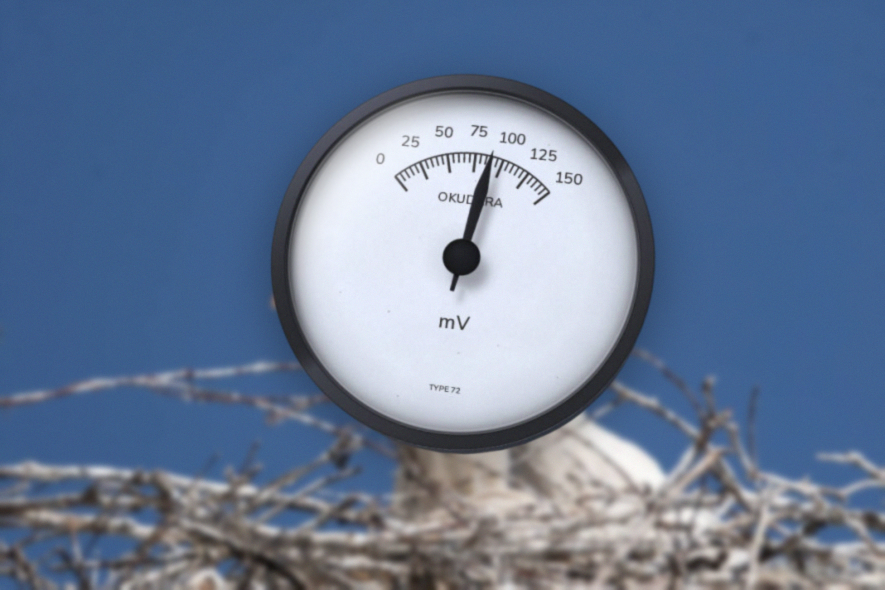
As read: value=90 unit=mV
